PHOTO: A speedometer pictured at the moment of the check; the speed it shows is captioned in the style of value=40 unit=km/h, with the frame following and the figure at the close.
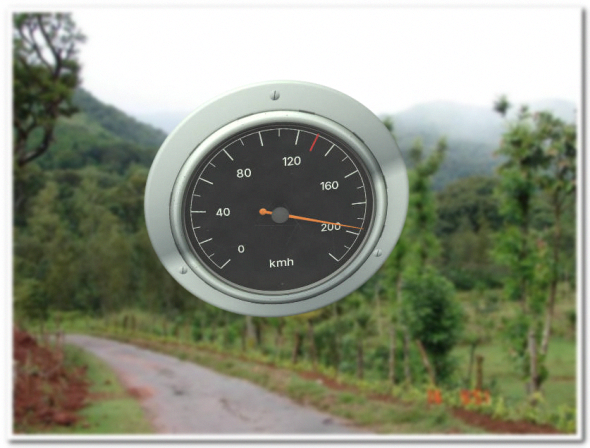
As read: value=195 unit=km/h
